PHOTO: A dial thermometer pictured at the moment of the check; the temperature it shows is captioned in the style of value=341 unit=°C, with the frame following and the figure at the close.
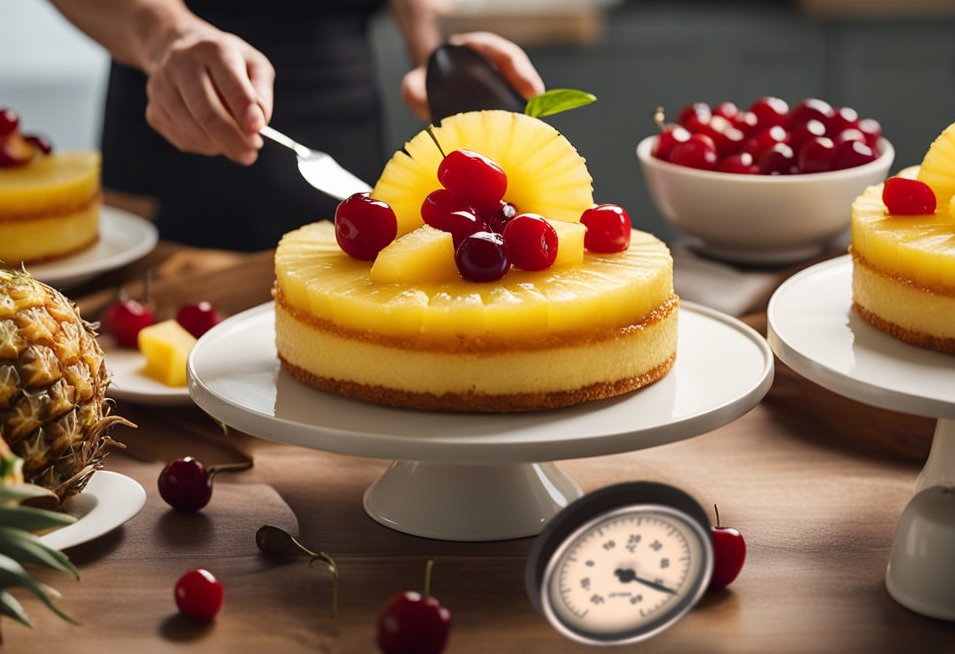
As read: value=50 unit=°C
